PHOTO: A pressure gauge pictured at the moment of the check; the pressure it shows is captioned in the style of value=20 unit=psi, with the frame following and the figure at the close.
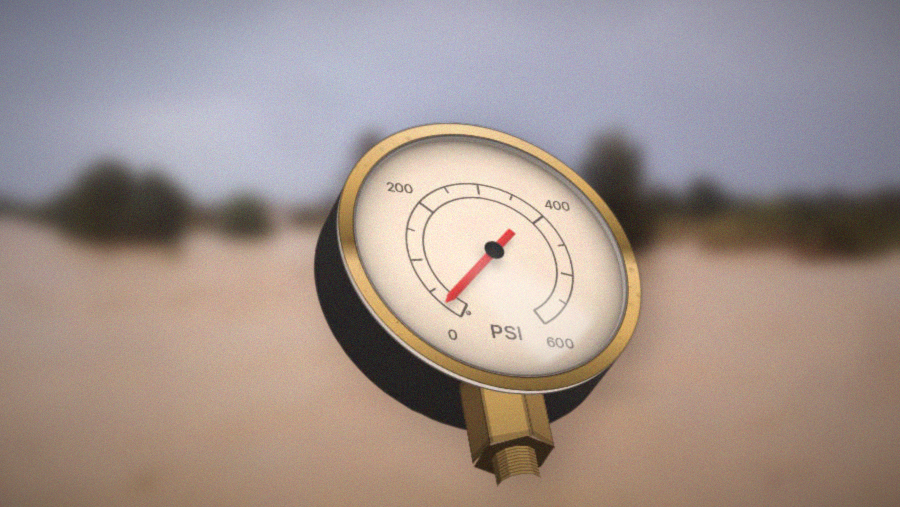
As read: value=25 unit=psi
